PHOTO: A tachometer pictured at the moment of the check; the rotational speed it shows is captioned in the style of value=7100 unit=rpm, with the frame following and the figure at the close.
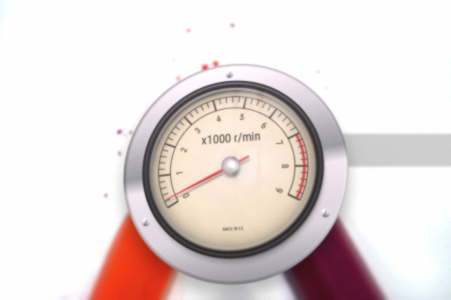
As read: value=200 unit=rpm
